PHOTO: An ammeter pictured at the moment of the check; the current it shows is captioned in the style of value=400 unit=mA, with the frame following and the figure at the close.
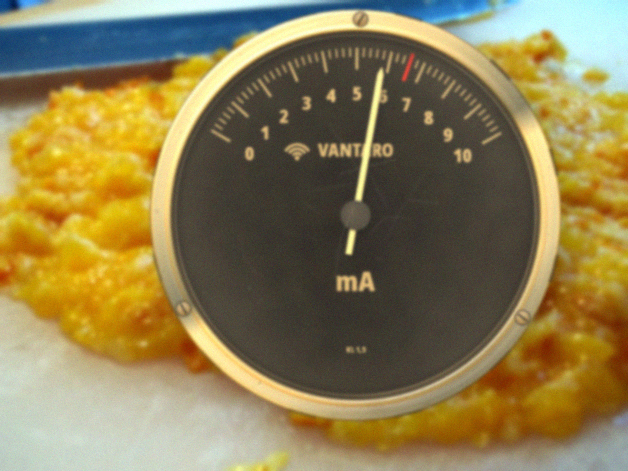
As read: value=5.8 unit=mA
